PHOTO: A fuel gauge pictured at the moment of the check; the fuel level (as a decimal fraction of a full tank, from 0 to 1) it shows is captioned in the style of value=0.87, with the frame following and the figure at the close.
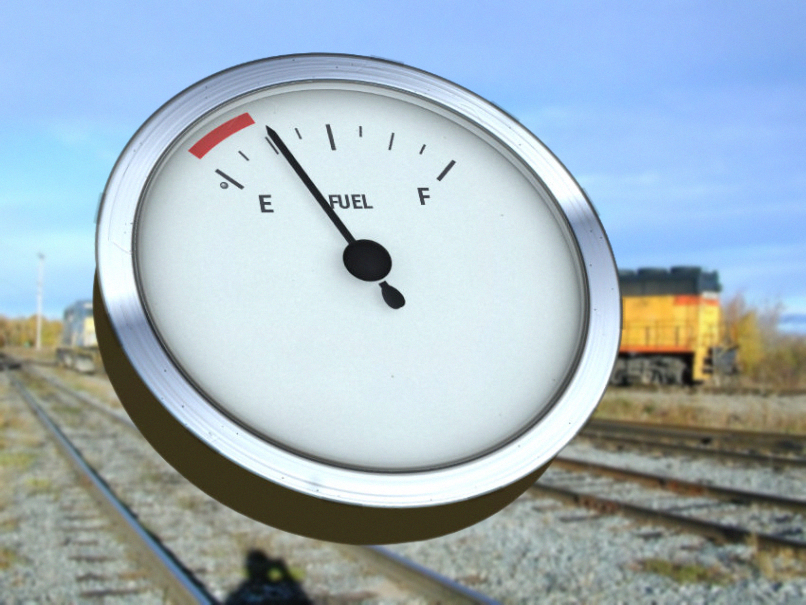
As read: value=0.25
